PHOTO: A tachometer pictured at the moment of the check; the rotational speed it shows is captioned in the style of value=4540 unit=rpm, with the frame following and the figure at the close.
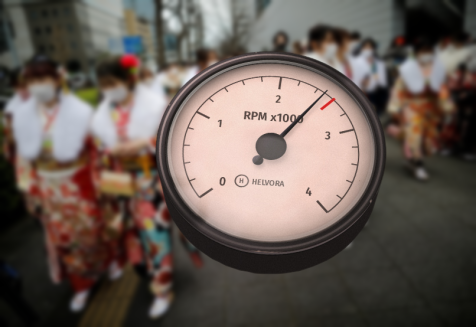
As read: value=2500 unit=rpm
